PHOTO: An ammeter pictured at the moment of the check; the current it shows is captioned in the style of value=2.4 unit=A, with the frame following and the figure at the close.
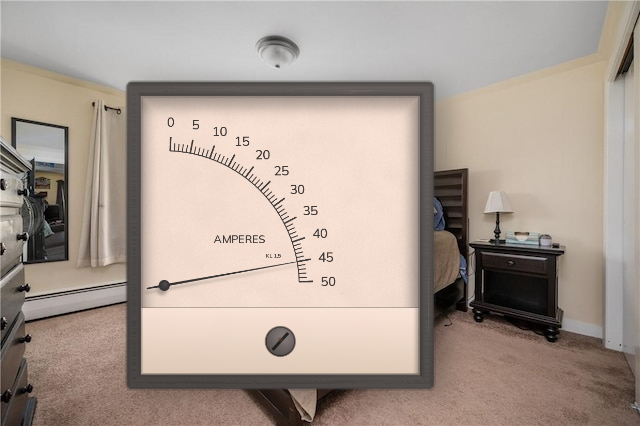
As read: value=45 unit=A
